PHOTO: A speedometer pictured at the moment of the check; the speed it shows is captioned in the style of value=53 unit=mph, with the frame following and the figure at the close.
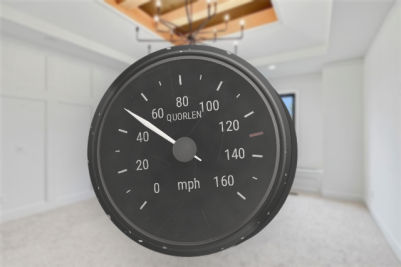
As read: value=50 unit=mph
